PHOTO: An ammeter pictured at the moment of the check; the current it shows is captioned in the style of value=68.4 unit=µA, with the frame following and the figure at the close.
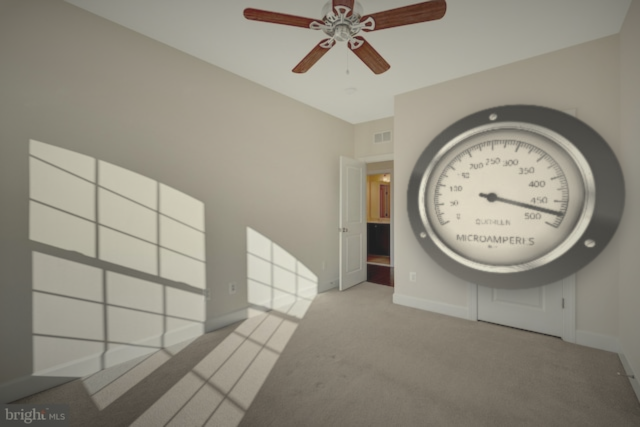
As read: value=475 unit=µA
